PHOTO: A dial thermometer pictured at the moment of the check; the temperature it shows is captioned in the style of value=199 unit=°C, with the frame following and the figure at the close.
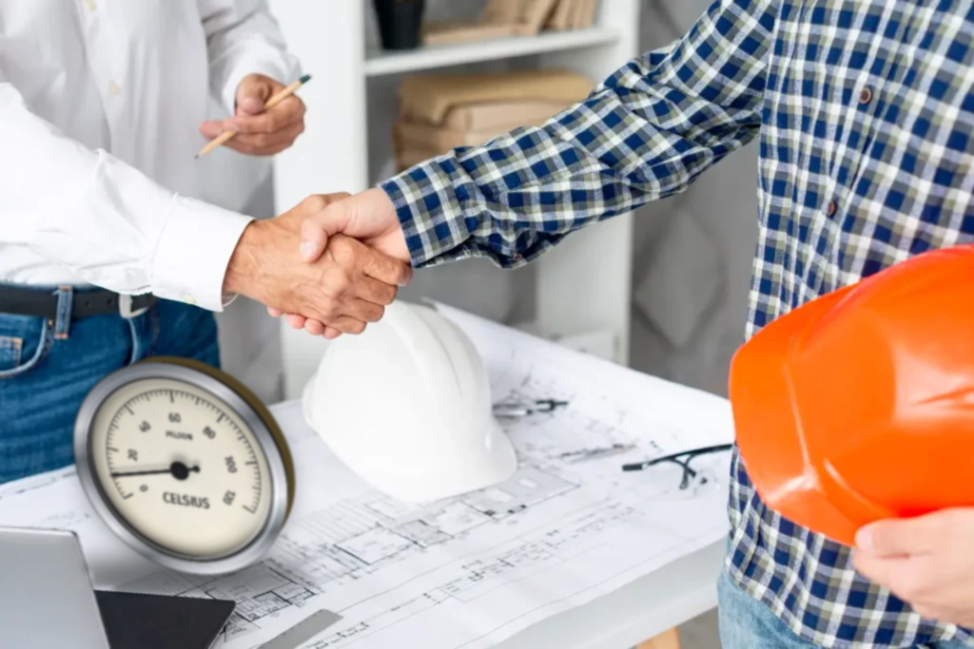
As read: value=10 unit=°C
